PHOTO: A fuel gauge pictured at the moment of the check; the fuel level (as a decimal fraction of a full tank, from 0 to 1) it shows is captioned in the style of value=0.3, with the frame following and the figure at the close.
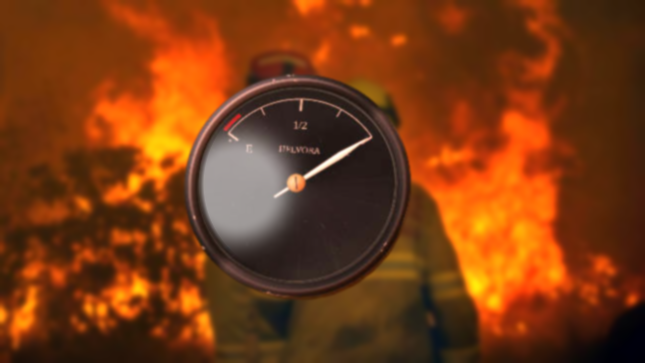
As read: value=1
